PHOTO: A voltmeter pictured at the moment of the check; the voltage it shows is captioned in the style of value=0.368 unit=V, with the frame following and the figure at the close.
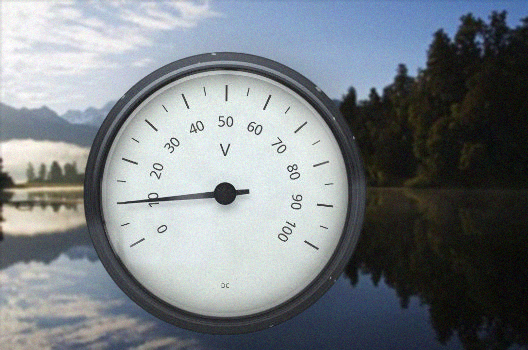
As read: value=10 unit=V
